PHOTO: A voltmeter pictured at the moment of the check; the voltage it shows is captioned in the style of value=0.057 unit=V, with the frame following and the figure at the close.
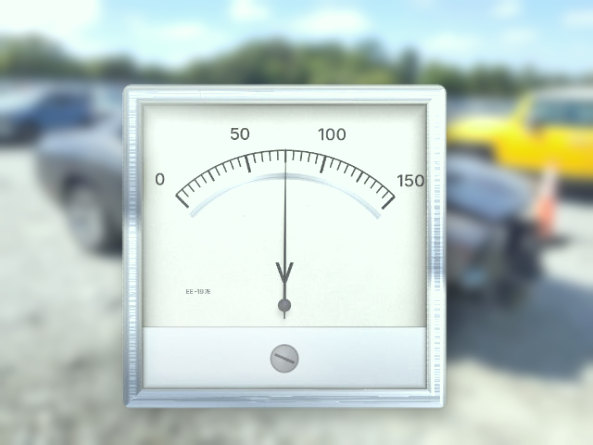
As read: value=75 unit=V
